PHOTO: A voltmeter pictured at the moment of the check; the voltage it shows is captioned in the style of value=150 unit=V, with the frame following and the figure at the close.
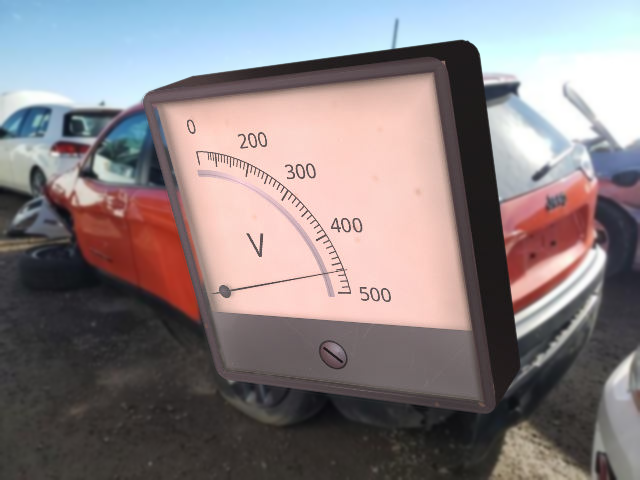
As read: value=460 unit=V
